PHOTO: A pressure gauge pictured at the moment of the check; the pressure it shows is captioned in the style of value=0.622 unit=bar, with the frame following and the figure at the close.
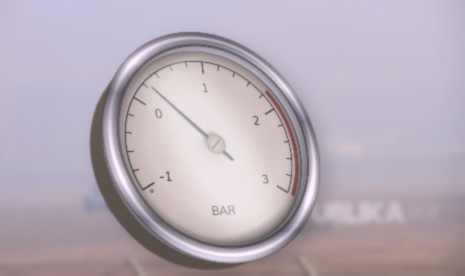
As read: value=0.2 unit=bar
